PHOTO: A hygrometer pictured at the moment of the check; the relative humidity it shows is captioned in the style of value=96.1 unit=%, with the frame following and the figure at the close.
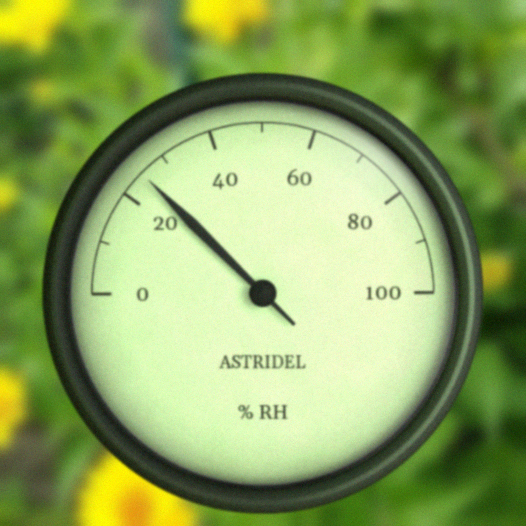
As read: value=25 unit=%
